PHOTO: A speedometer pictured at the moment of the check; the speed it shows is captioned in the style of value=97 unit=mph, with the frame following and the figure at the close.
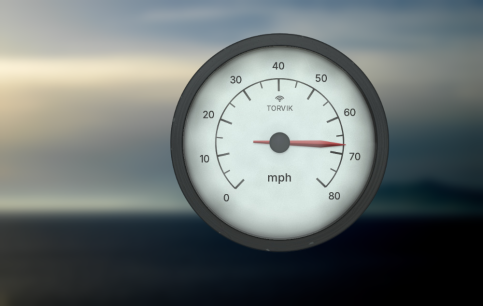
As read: value=67.5 unit=mph
